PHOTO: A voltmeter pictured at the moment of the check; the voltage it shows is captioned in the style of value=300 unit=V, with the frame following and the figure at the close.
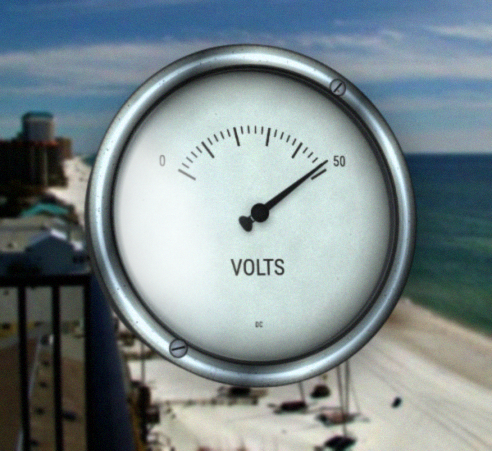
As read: value=48 unit=V
